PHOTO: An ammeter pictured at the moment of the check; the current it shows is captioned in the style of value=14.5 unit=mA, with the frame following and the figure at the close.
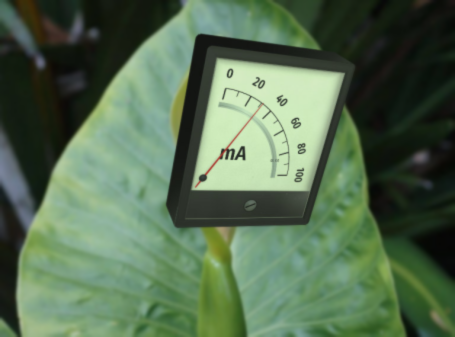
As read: value=30 unit=mA
